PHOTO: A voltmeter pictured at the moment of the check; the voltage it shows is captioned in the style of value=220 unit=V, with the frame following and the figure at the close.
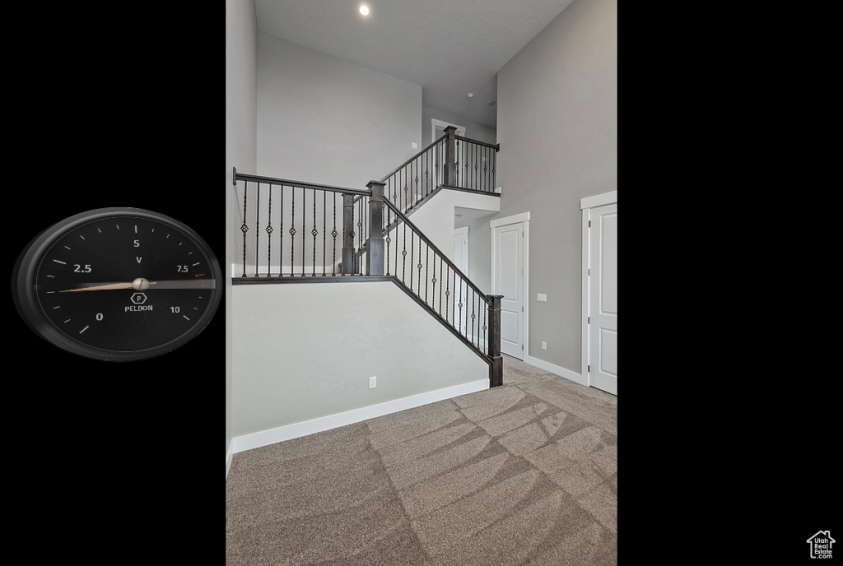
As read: value=1.5 unit=V
